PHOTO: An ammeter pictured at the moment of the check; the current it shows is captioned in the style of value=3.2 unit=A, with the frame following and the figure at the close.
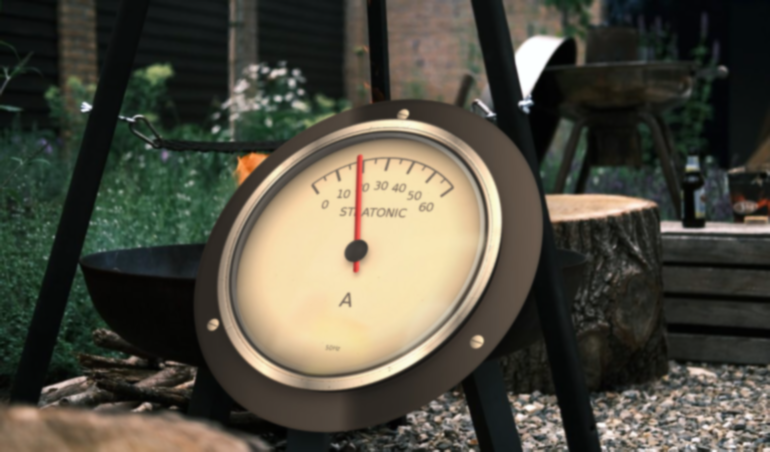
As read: value=20 unit=A
